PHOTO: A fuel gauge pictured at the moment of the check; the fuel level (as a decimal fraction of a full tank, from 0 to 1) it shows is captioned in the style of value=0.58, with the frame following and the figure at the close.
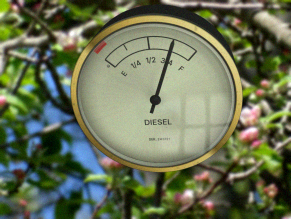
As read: value=0.75
